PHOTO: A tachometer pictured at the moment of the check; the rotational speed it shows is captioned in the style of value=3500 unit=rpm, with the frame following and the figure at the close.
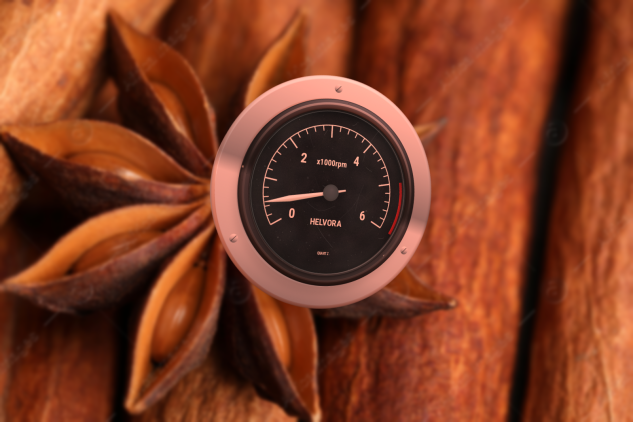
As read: value=500 unit=rpm
